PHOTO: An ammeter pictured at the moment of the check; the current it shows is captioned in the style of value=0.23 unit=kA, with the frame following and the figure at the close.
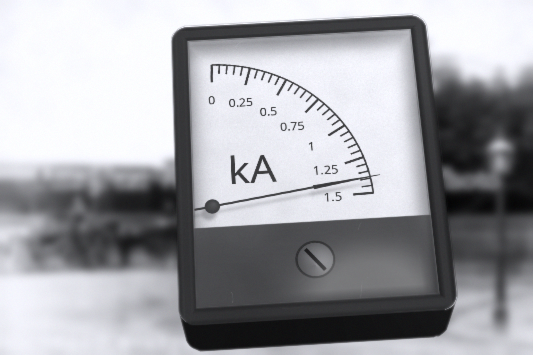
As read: value=1.4 unit=kA
